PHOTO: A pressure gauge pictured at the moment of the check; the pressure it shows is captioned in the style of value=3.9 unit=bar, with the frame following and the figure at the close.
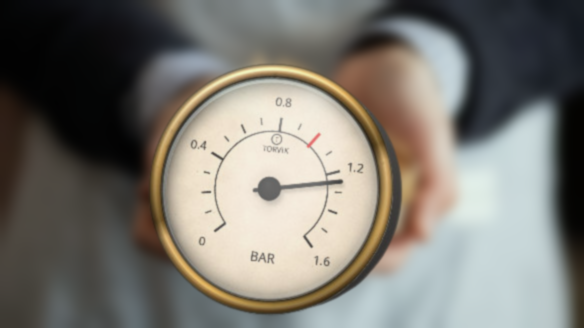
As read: value=1.25 unit=bar
